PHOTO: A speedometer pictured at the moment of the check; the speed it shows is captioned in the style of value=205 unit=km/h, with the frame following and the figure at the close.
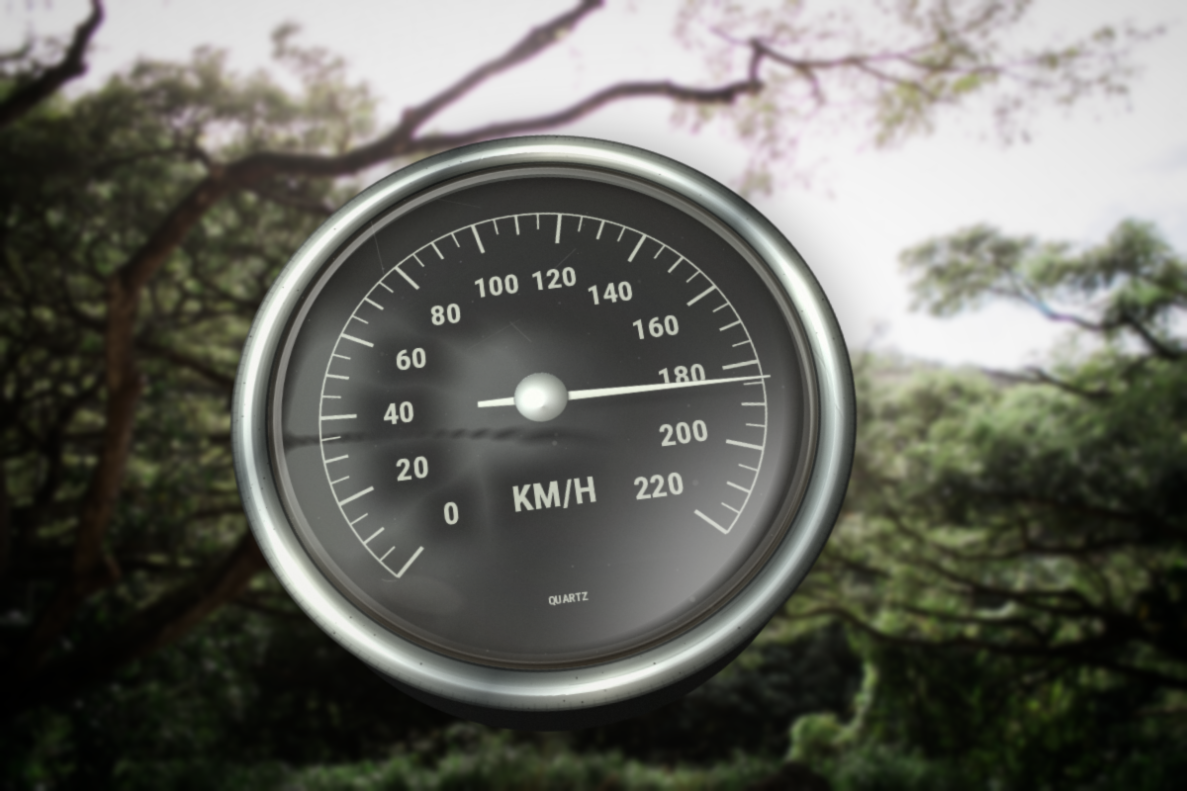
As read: value=185 unit=km/h
